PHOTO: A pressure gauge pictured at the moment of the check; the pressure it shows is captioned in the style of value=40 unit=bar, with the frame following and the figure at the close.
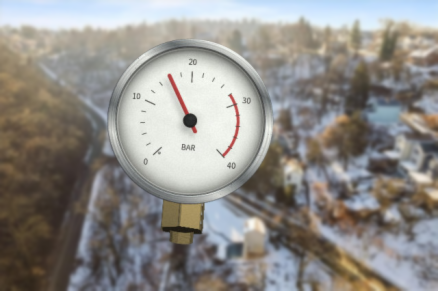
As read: value=16 unit=bar
